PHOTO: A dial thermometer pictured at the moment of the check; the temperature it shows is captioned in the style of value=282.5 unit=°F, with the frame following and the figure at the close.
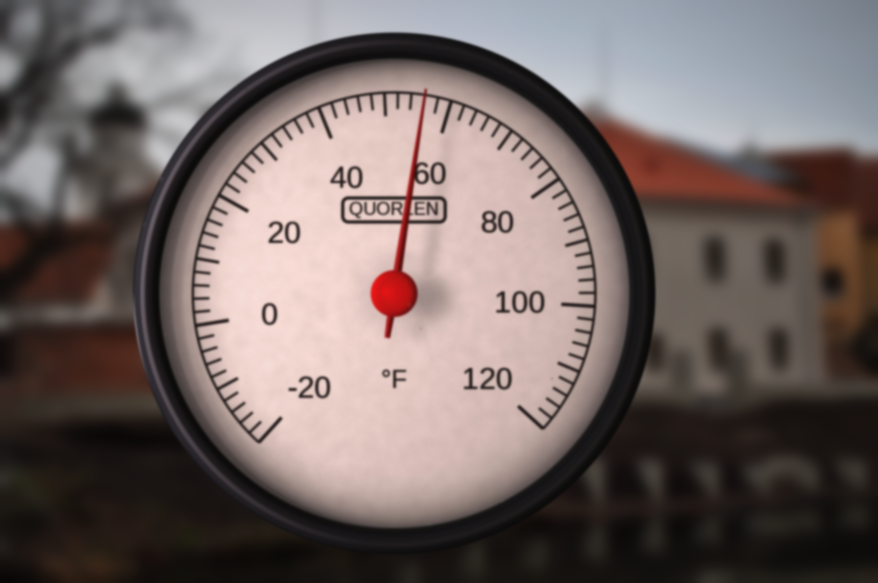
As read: value=56 unit=°F
